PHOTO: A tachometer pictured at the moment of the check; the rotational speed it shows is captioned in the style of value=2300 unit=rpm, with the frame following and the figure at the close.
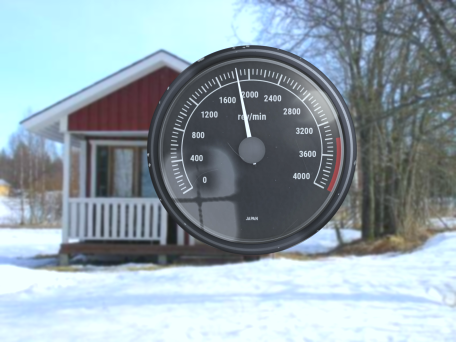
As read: value=1850 unit=rpm
